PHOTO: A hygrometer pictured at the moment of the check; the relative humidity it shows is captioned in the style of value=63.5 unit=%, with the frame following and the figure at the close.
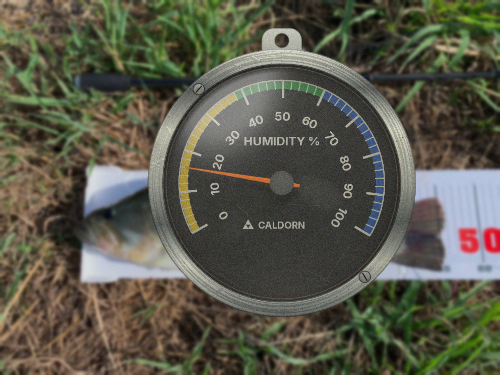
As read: value=16 unit=%
